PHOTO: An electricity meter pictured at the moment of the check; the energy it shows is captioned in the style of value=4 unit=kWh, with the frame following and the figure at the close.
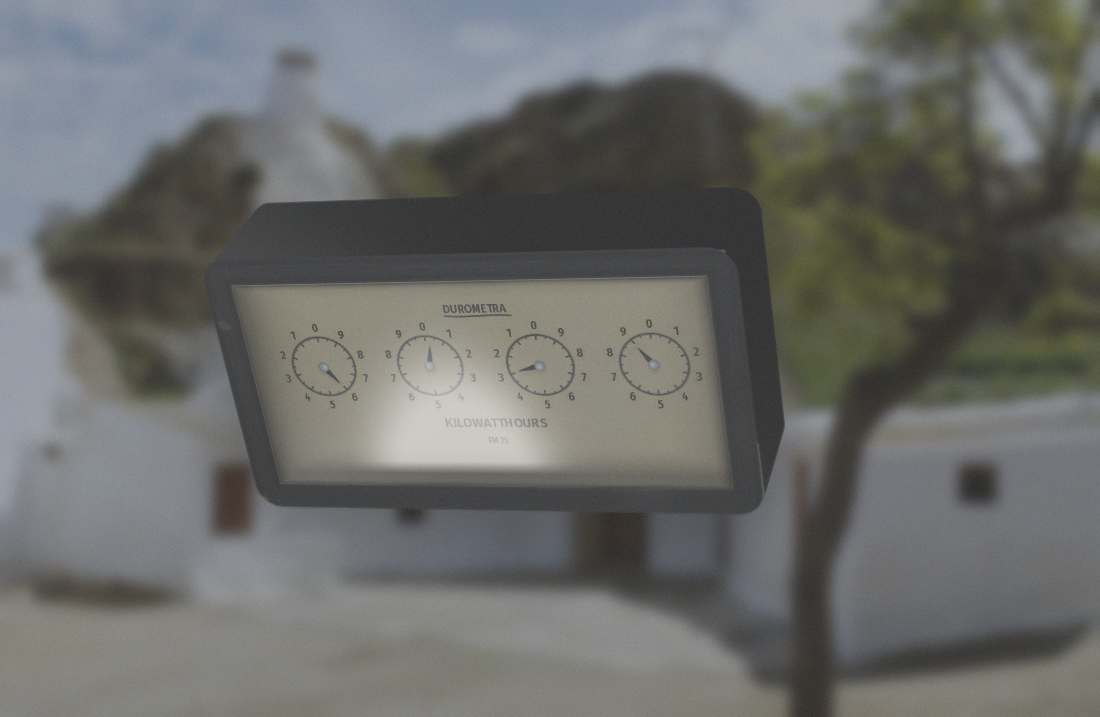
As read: value=6029 unit=kWh
